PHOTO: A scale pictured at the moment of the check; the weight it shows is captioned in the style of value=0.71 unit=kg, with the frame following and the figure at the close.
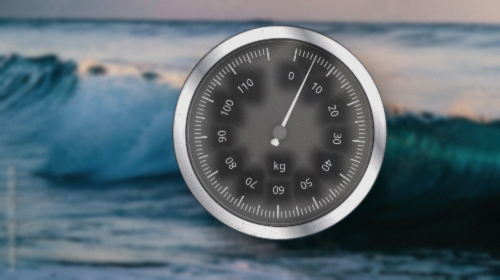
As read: value=5 unit=kg
